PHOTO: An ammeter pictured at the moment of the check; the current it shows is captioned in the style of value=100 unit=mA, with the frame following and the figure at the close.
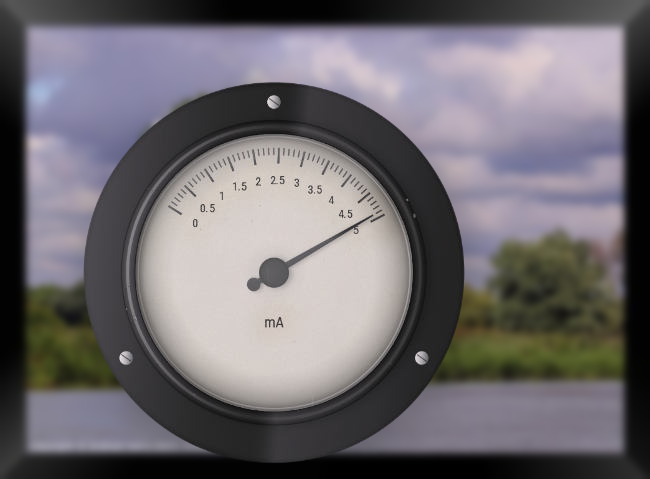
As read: value=4.9 unit=mA
